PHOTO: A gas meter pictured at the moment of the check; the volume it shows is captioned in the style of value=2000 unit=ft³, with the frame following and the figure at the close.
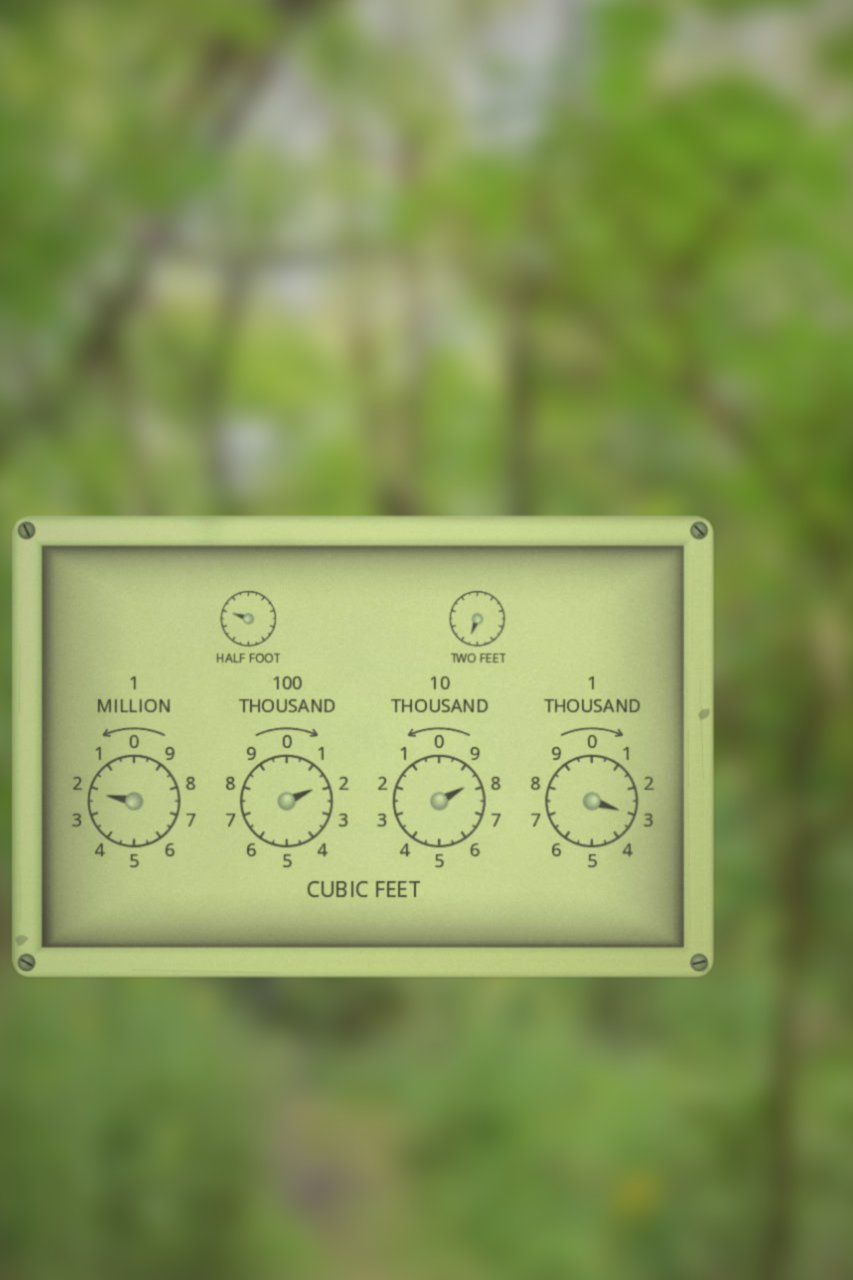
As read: value=218300 unit=ft³
